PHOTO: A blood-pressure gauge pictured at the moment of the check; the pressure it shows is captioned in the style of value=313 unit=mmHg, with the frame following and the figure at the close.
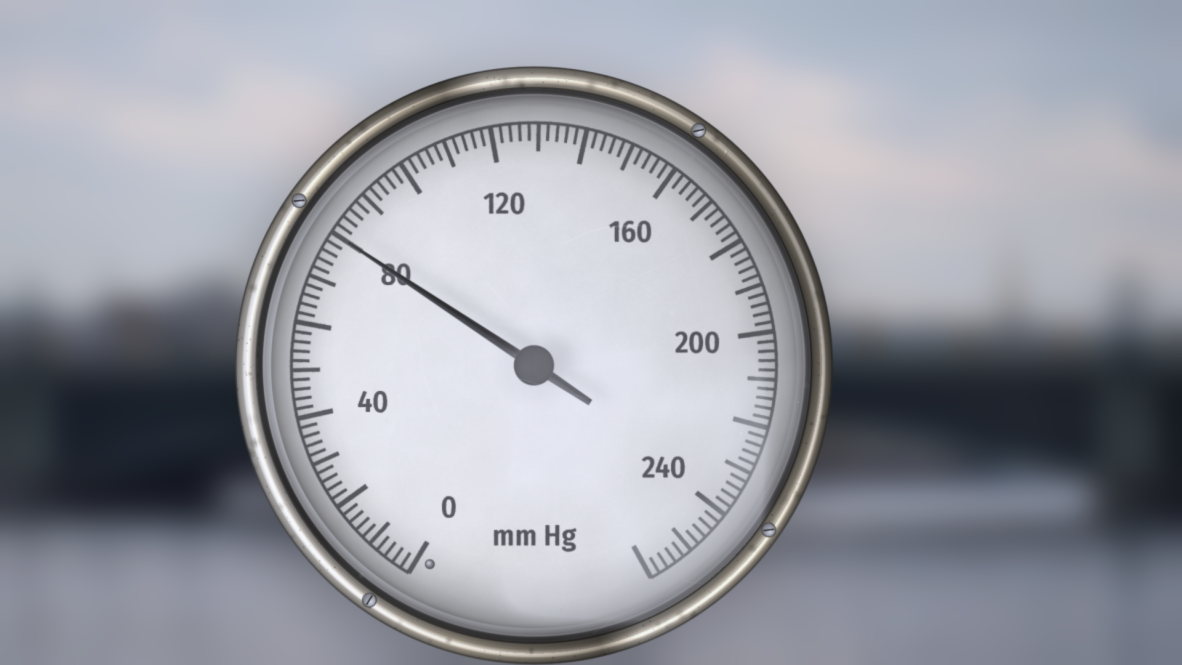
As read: value=80 unit=mmHg
